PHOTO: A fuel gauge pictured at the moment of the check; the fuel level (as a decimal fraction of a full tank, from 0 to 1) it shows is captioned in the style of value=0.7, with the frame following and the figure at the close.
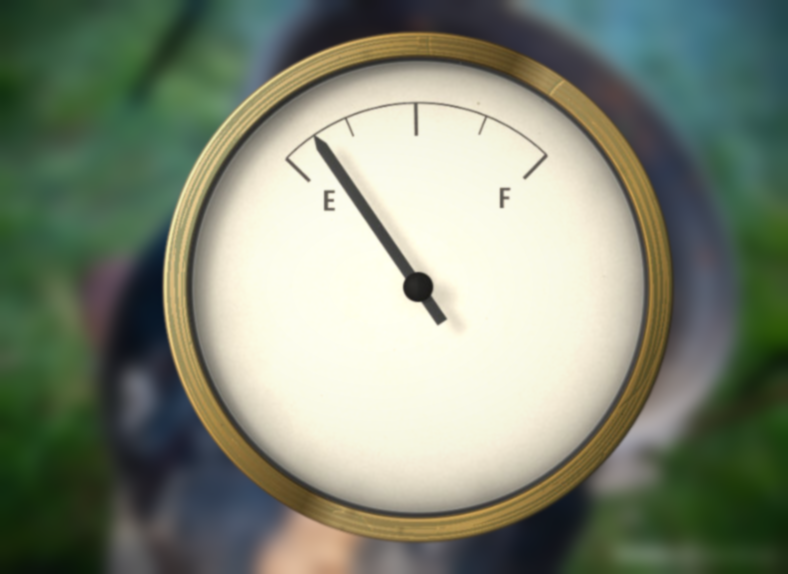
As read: value=0.125
